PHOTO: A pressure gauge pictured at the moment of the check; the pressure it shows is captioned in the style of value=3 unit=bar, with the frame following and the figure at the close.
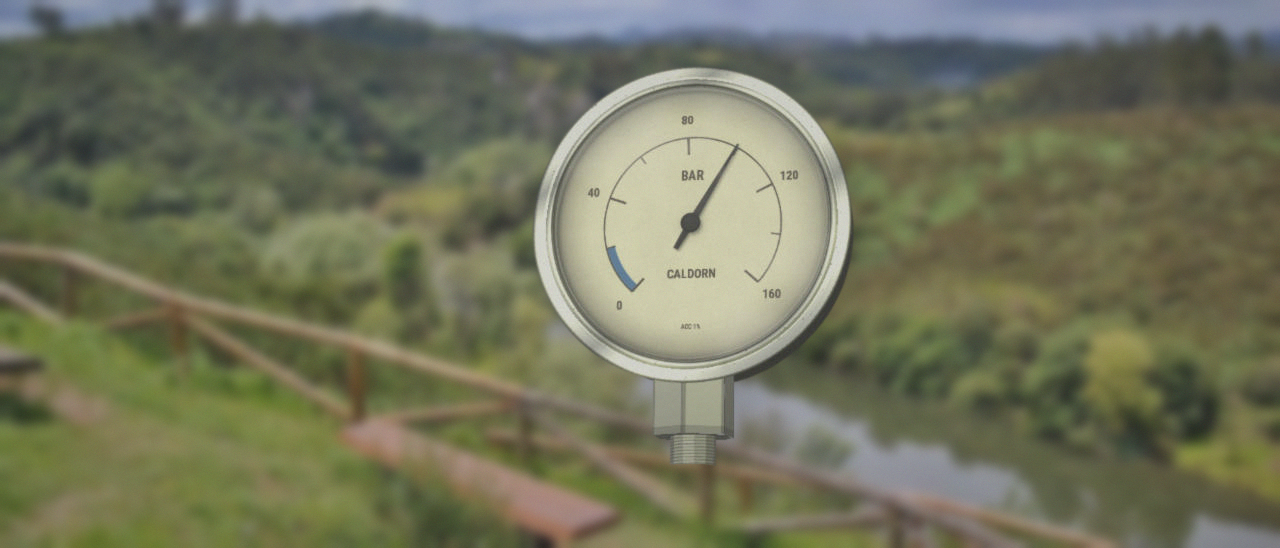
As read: value=100 unit=bar
